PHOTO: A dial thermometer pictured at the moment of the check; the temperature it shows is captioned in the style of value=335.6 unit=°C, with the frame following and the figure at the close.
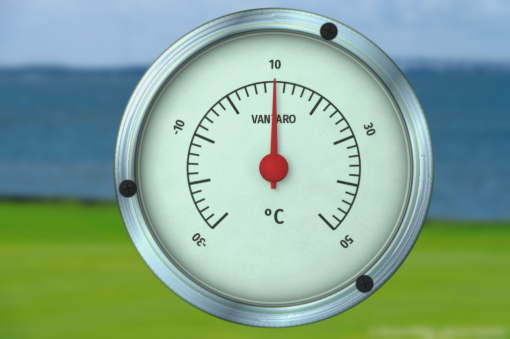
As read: value=10 unit=°C
